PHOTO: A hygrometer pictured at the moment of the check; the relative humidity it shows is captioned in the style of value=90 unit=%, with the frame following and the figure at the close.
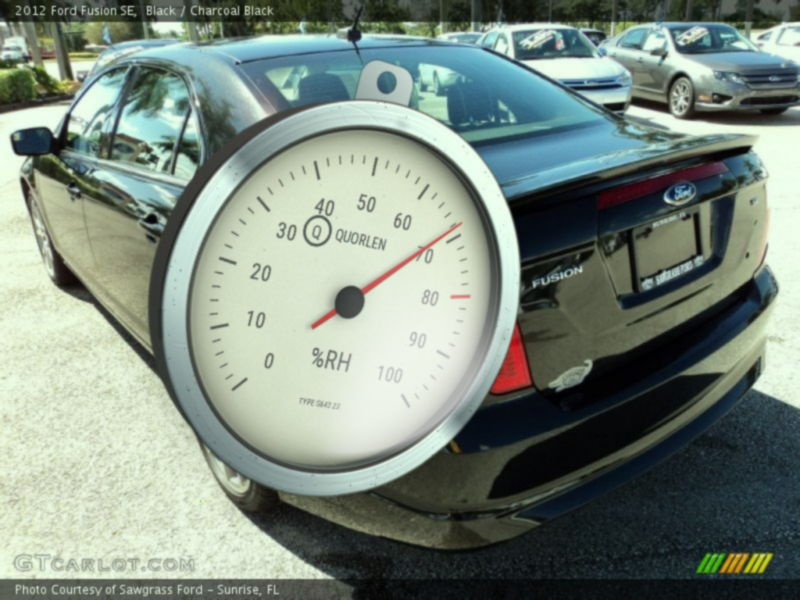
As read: value=68 unit=%
